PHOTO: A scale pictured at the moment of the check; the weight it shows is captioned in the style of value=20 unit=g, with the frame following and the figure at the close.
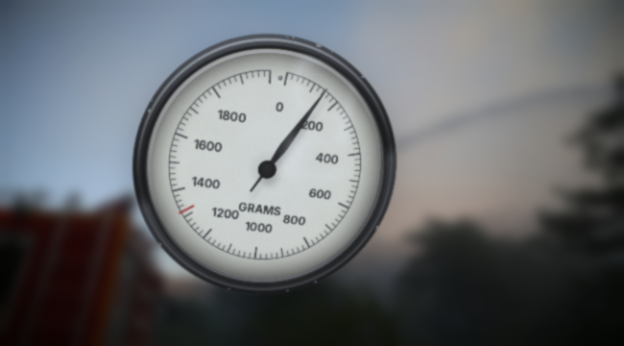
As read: value=140 unit=g
